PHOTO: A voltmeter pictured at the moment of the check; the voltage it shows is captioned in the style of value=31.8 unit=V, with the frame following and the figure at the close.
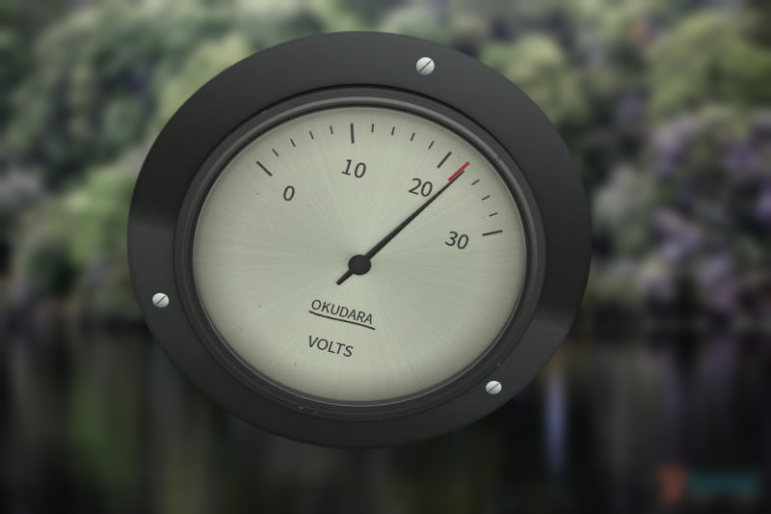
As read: value=22 unit=V
